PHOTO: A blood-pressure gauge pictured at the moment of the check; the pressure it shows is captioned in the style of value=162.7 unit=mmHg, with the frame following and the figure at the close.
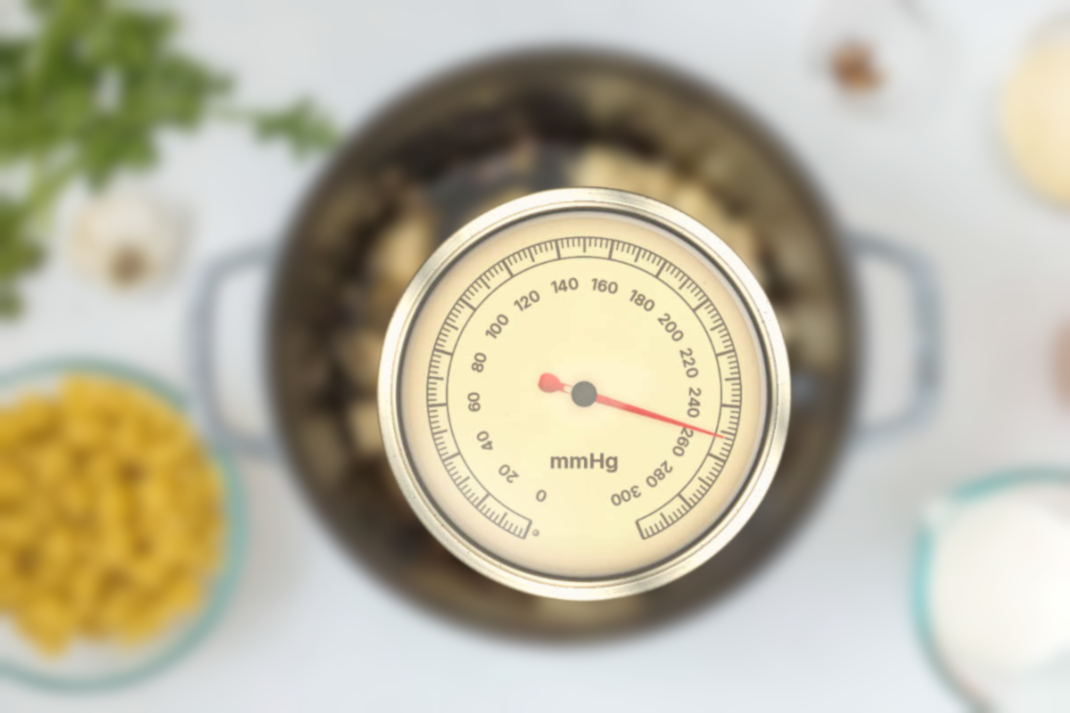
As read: value=252 unit=mmHg
